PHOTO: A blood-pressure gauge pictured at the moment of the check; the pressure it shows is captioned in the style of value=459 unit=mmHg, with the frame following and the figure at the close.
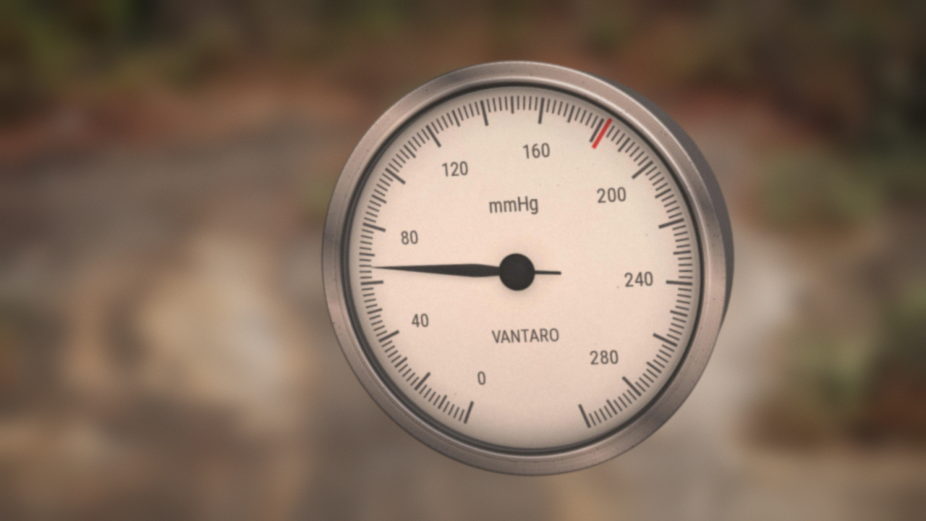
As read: value=66 unit=mmHg
